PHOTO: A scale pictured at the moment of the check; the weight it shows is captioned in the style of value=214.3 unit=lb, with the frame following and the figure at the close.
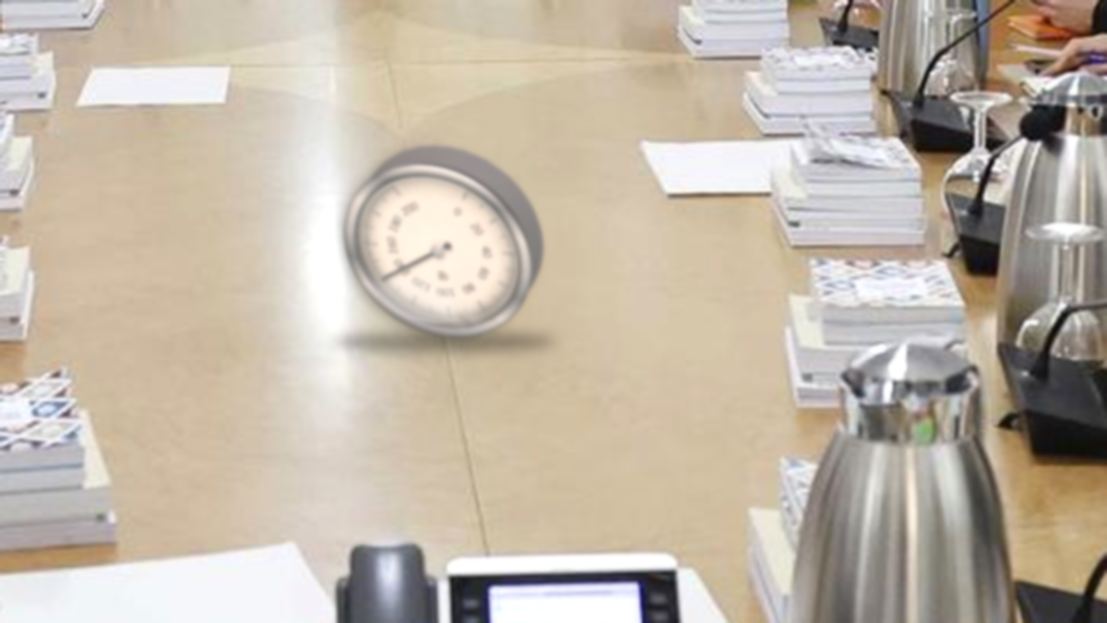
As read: value=140 unit=lb
